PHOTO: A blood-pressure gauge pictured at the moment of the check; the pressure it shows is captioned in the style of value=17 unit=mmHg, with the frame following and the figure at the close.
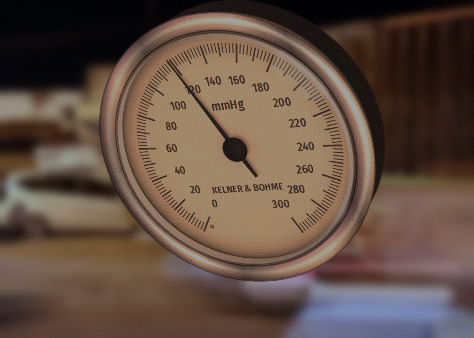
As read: value=120 unit=mmHg
